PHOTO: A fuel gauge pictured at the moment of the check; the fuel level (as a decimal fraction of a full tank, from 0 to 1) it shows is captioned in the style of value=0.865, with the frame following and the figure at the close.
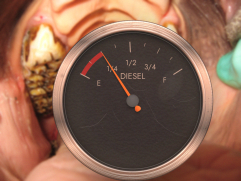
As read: value=0.25
